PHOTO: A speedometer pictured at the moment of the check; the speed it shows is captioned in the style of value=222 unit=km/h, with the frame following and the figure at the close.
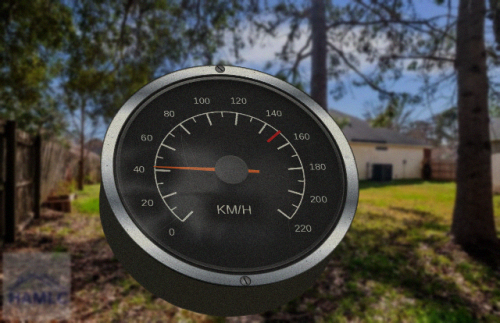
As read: value=40 unit=km/h
